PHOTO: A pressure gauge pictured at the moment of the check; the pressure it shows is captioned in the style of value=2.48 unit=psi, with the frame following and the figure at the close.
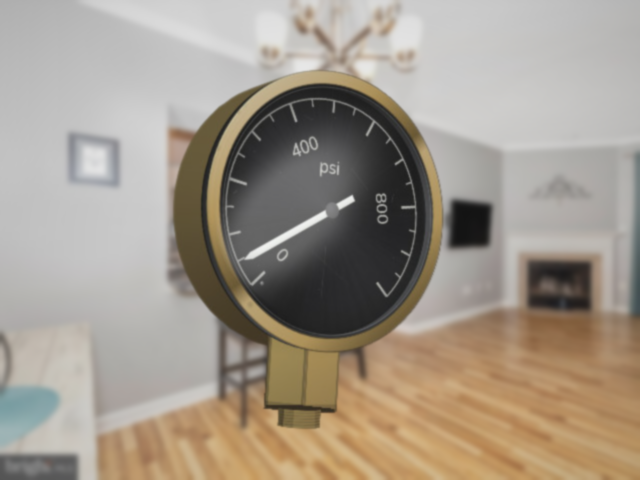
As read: value=50 unit=psi
